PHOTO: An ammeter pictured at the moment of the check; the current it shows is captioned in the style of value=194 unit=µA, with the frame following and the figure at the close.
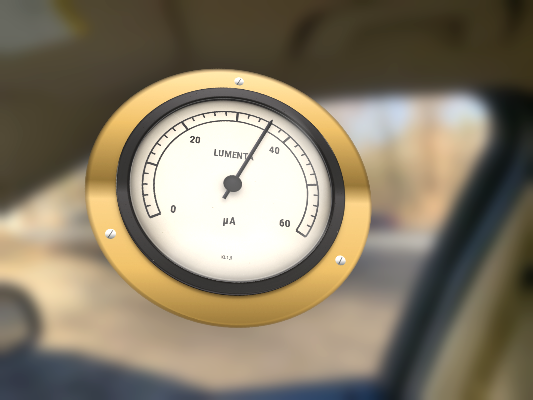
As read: value=36 unit=µA
